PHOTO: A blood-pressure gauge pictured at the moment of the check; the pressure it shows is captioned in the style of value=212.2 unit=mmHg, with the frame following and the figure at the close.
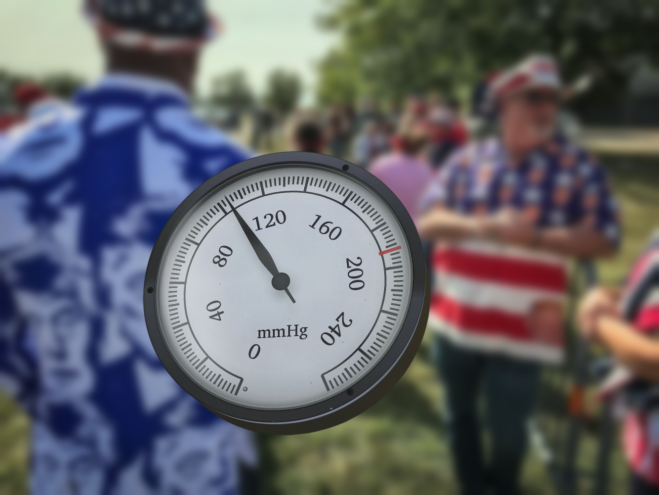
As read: value=104 unit=mmHg
